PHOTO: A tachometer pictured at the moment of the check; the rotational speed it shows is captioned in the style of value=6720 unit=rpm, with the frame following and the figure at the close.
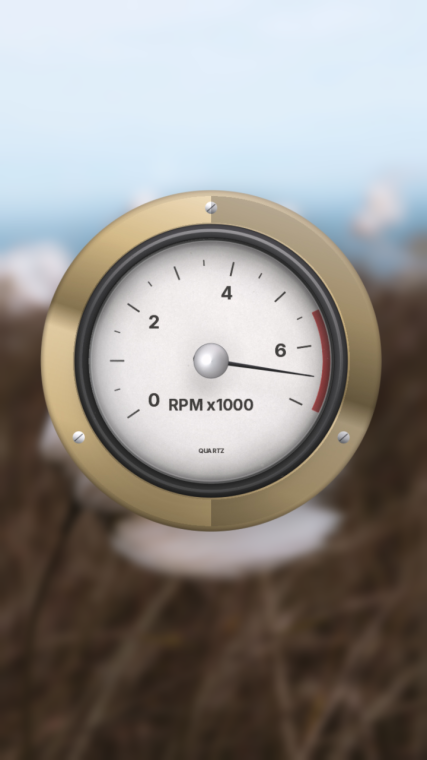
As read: value=6500 unit=rpm
